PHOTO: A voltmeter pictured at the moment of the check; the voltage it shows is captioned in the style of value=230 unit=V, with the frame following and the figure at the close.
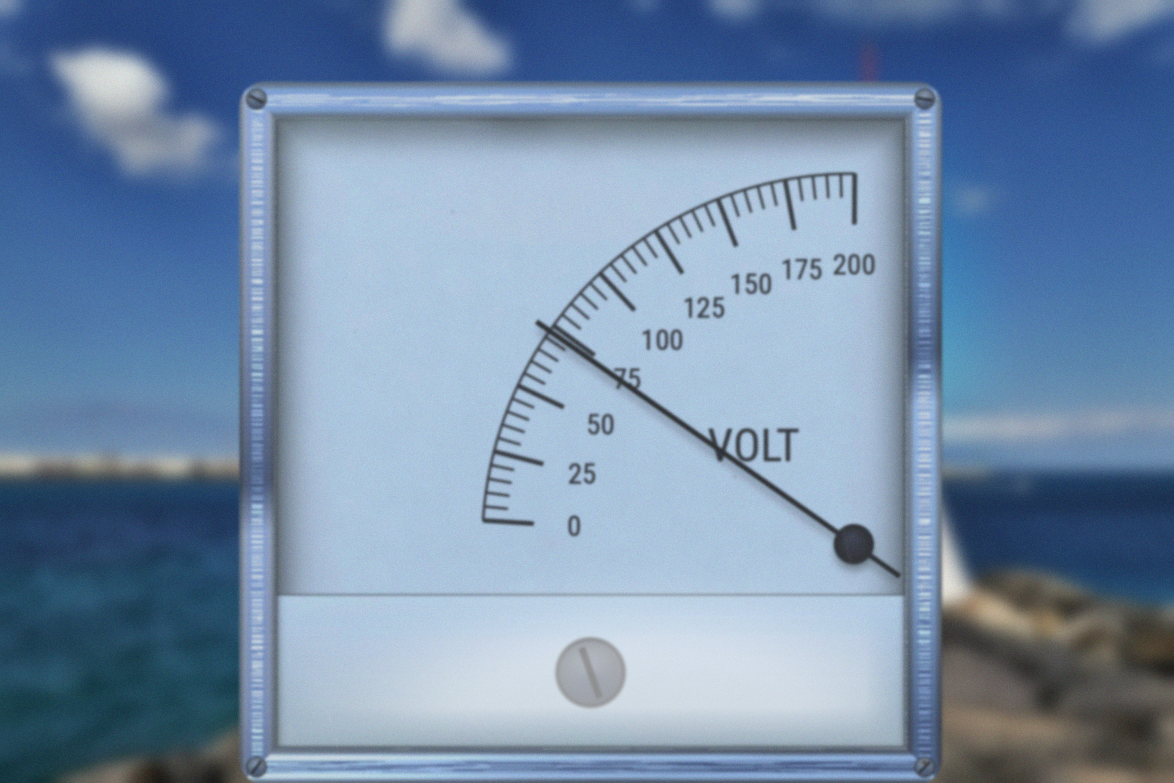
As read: value=72.5 unit=V
